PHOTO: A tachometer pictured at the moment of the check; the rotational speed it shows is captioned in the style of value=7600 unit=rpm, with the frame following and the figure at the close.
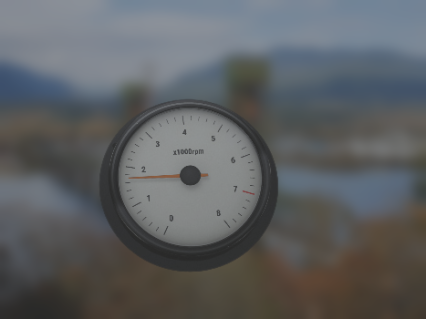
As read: value=1700 unit=rpm
